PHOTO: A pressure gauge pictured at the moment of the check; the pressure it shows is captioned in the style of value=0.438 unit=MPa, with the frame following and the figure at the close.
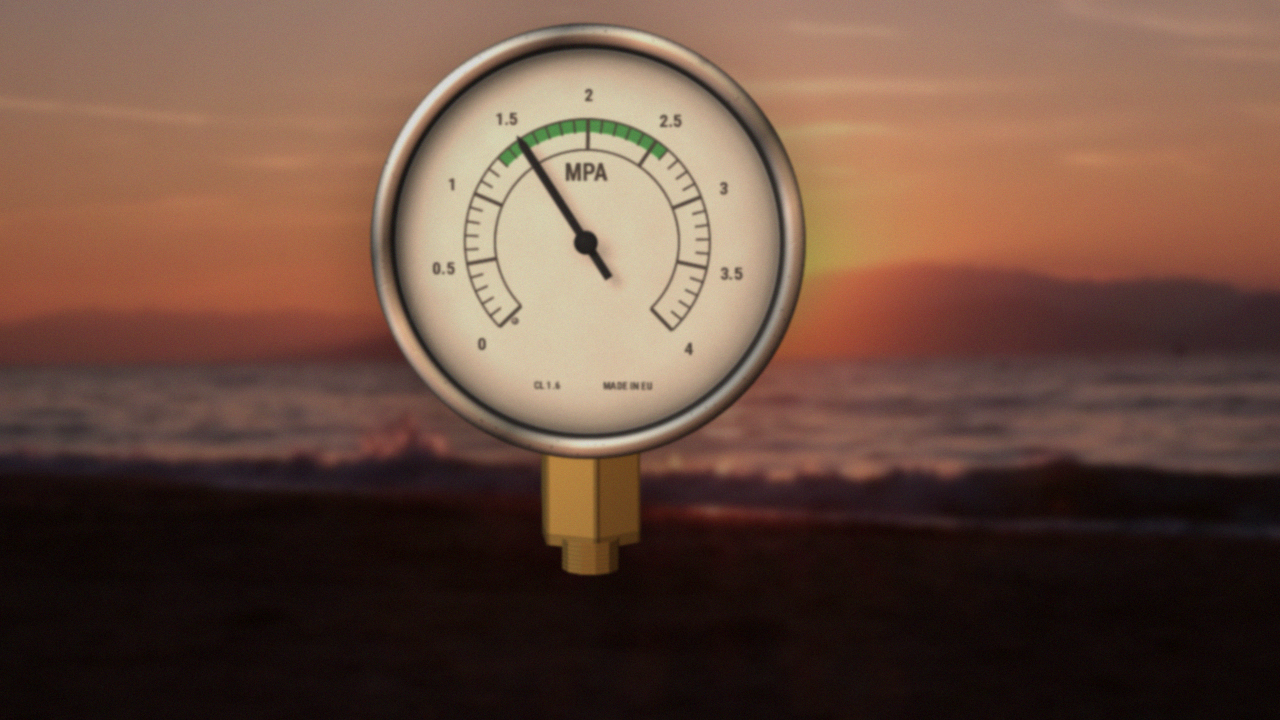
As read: value=1.5 unit=MPa
